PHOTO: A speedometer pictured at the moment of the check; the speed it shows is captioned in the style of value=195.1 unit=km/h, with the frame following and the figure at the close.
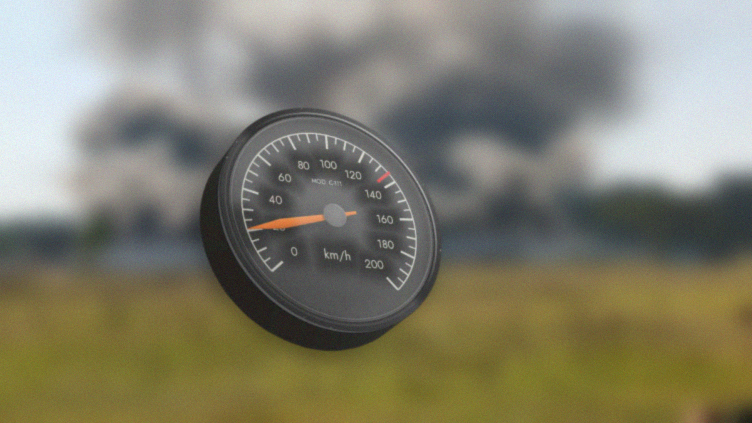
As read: value=20 unit=km/h
